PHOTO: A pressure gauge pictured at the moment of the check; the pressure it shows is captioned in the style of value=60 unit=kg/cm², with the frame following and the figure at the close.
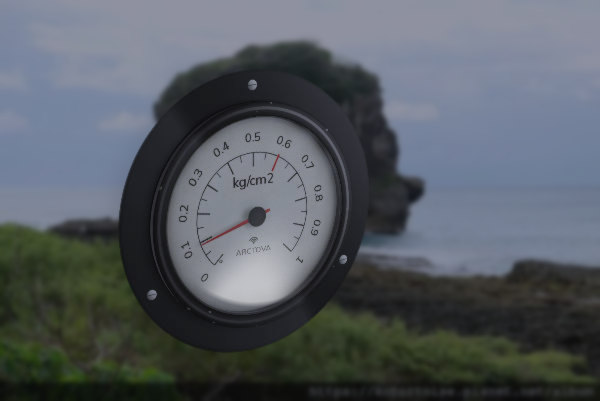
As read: value=0.1 unit=kg/cm²
